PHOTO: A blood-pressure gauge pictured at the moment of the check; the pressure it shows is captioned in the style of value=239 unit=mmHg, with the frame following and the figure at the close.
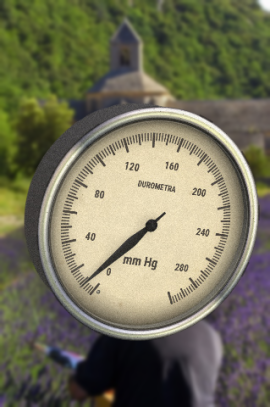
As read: value=10 unit=mmHg
